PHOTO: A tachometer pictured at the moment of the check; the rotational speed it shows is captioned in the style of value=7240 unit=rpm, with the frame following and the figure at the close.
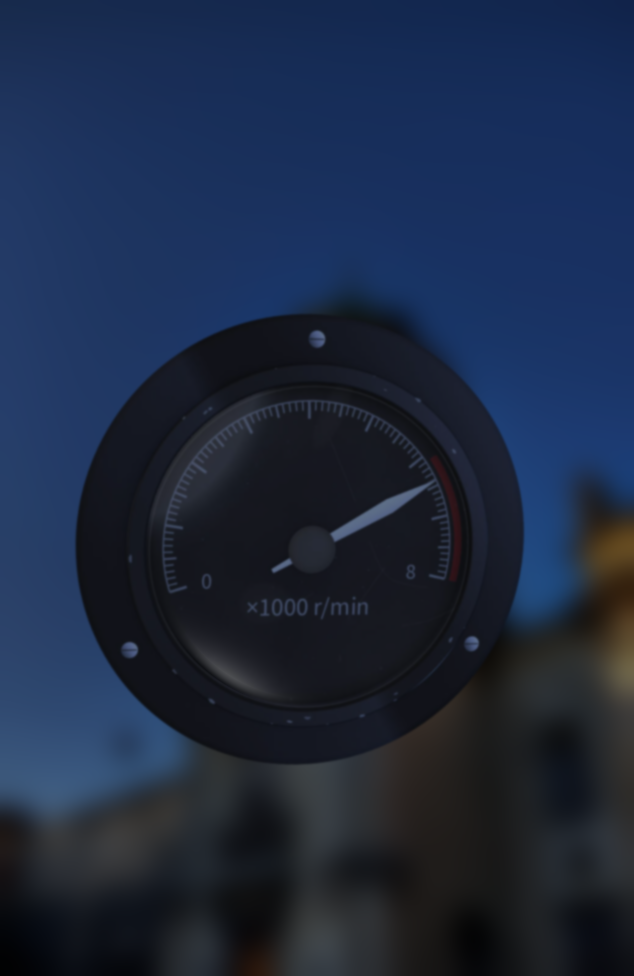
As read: value=6400 unit=rpm
